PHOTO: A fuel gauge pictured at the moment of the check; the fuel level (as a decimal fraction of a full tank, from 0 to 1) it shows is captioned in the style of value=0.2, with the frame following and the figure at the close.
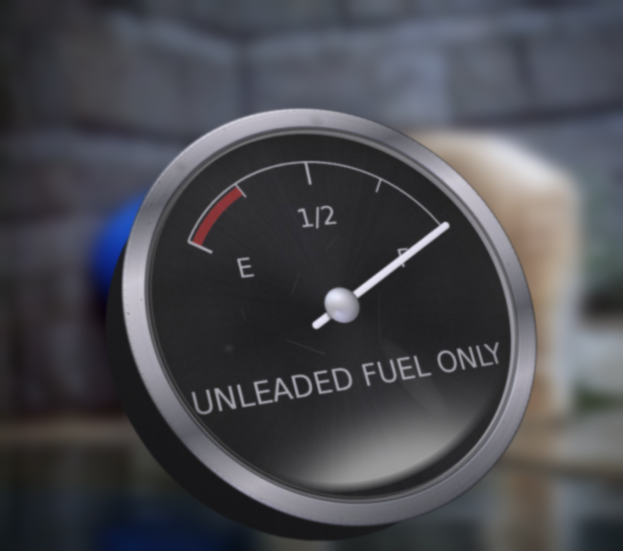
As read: value=1
